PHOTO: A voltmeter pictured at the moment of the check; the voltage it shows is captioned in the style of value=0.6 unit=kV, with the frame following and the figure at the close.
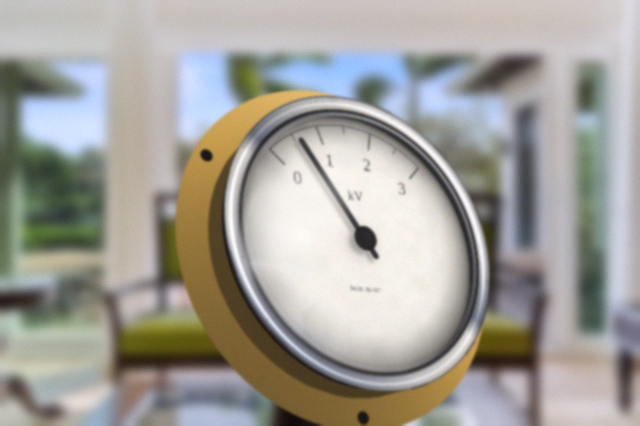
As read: value=0.5 unit=kV
